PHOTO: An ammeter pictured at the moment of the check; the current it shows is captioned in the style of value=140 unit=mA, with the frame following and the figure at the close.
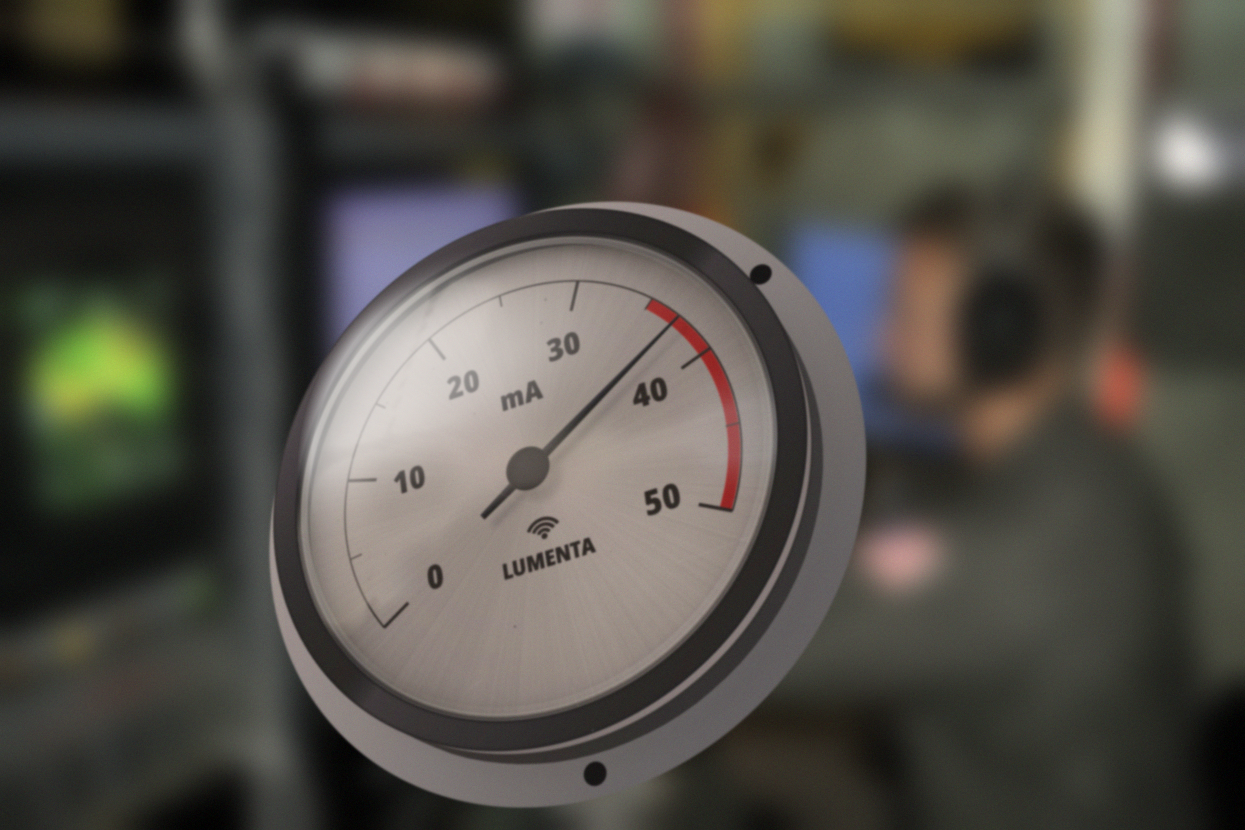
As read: value=37.5 unit=mA
